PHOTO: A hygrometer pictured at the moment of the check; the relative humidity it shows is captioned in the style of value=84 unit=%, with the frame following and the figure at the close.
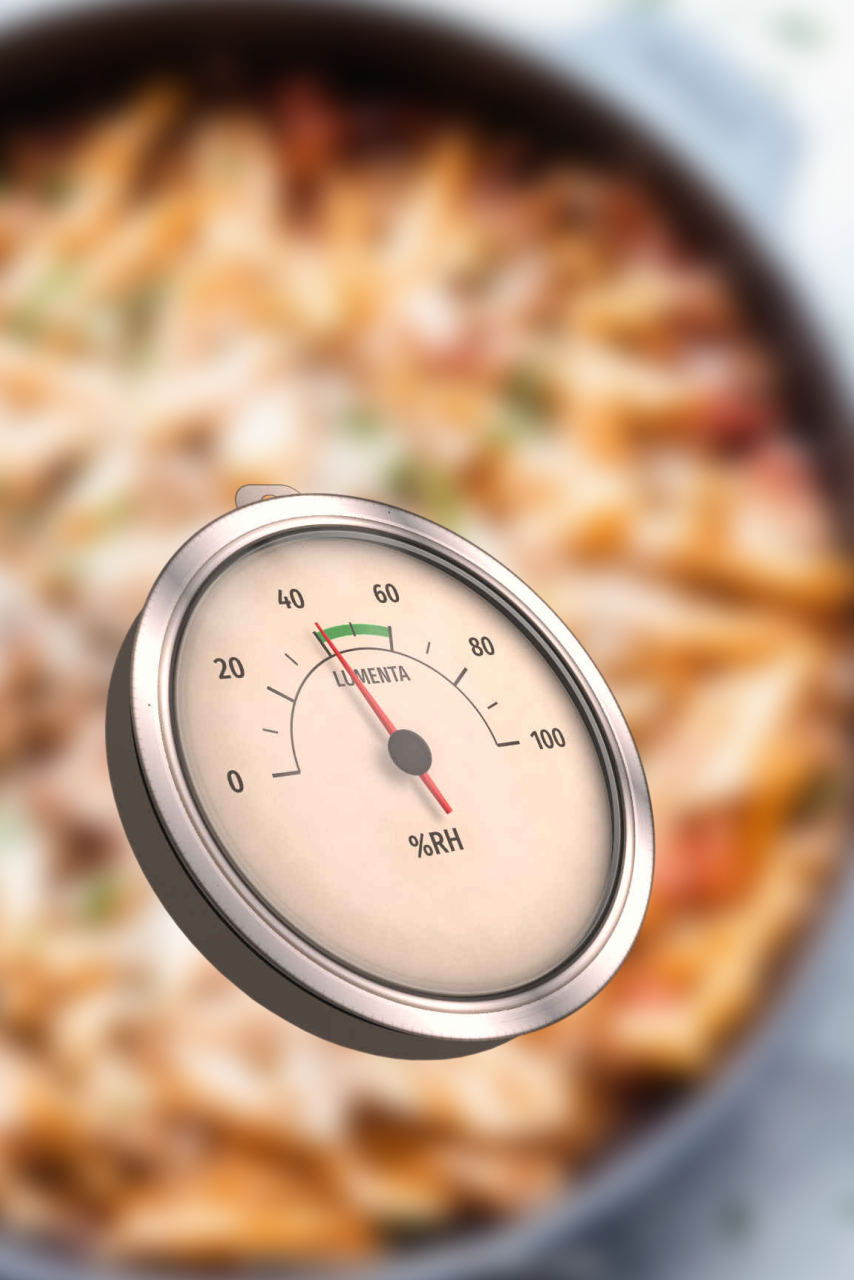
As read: value=40 unit=%
